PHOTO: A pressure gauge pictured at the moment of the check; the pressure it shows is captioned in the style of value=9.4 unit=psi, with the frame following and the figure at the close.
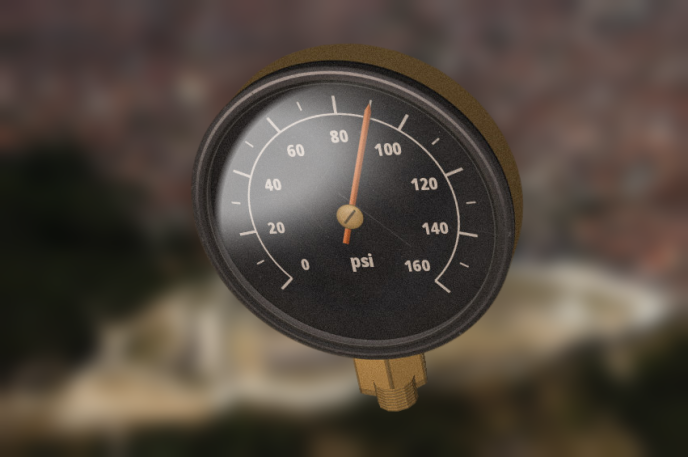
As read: value=90 unit=psi
